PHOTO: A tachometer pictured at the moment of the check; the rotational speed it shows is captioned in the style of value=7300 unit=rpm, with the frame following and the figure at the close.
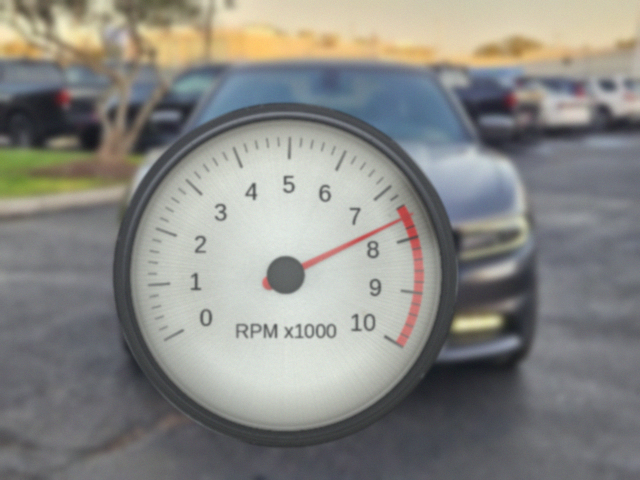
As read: value=7600 unit=rpm
